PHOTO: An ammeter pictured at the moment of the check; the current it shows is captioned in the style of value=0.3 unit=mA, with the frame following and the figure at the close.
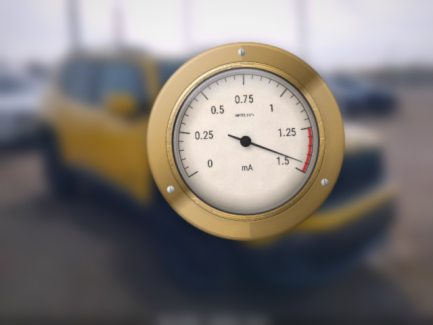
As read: value=1.45 unit=mA
